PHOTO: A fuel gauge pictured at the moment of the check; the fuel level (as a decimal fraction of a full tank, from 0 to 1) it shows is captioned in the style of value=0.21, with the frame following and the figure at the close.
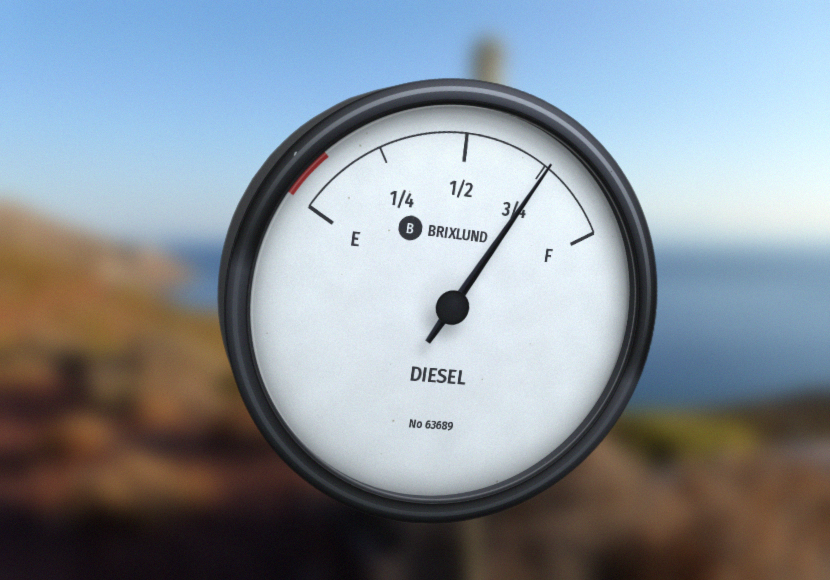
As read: value=0.75
